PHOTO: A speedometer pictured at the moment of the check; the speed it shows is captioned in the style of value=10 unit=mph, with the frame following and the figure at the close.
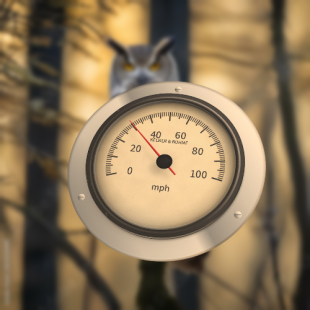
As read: value=30 unit=mph
